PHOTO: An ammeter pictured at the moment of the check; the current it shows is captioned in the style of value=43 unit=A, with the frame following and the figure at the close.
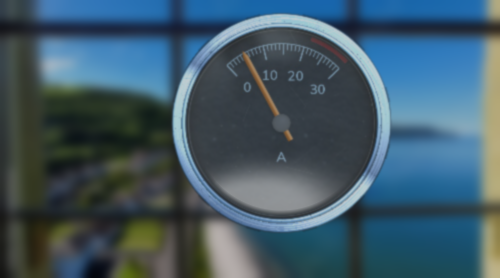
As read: value=5 unit=A
